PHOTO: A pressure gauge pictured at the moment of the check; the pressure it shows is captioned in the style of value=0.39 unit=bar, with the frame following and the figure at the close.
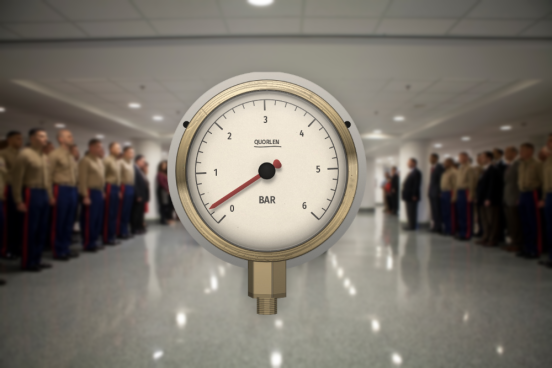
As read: value=0.3 unit=bar
